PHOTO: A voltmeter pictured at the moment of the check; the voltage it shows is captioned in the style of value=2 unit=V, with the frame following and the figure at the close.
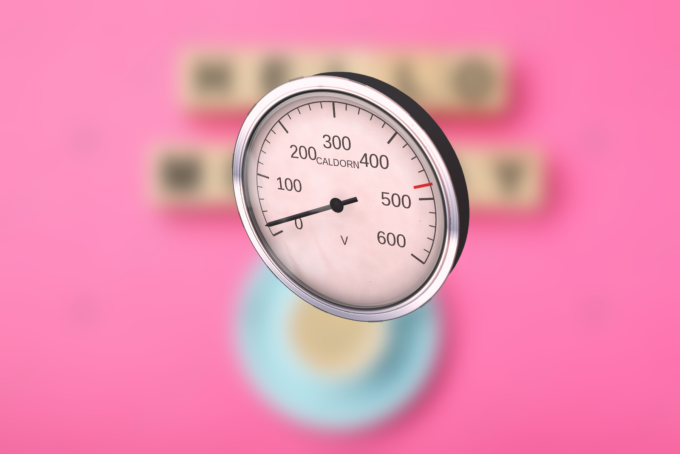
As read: value=20 unit=V
